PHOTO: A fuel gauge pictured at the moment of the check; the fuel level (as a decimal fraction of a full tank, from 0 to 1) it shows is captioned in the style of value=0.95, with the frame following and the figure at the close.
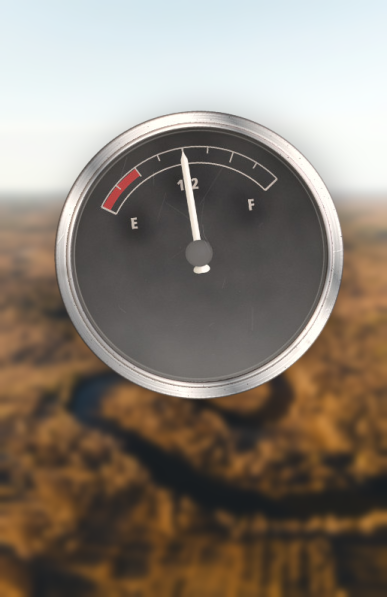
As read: value=0.5
